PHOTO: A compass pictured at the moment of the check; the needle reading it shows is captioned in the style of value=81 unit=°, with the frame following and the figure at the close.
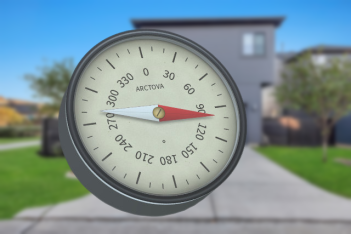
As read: value=100 unit=°
